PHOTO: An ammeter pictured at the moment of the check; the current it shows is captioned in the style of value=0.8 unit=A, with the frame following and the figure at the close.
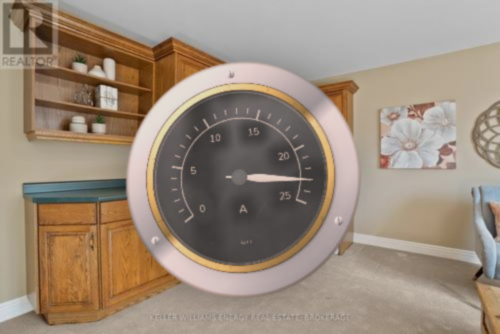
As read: value=23 unit=A
